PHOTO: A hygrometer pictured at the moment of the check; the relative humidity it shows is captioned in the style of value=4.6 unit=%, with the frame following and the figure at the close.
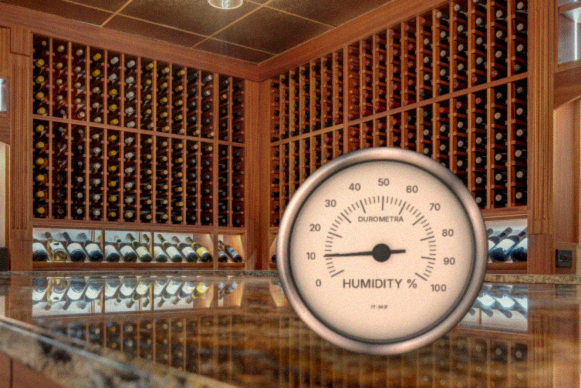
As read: value=10 unit=%
